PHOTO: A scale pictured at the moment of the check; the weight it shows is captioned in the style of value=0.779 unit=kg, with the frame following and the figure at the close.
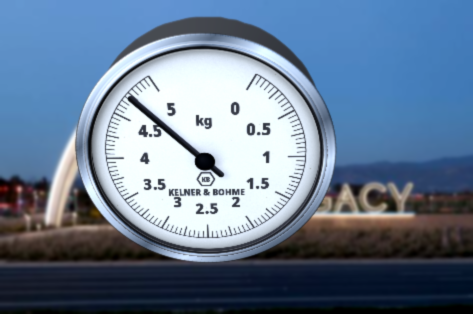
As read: value=4.75 unit=kg
